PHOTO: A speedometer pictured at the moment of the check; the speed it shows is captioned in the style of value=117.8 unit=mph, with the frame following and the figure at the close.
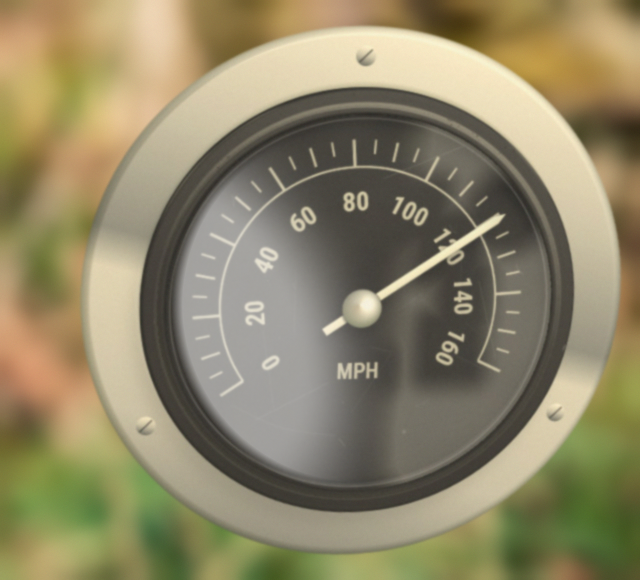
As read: value=120 unit=mph
